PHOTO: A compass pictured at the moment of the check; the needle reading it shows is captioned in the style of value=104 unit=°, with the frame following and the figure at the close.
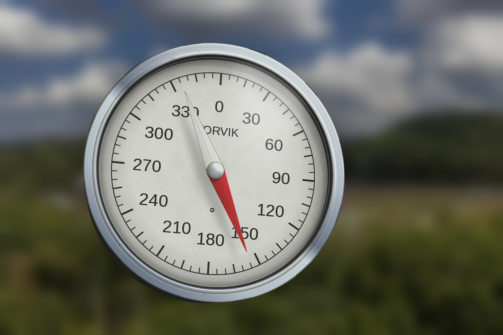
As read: value=155 unit=°
